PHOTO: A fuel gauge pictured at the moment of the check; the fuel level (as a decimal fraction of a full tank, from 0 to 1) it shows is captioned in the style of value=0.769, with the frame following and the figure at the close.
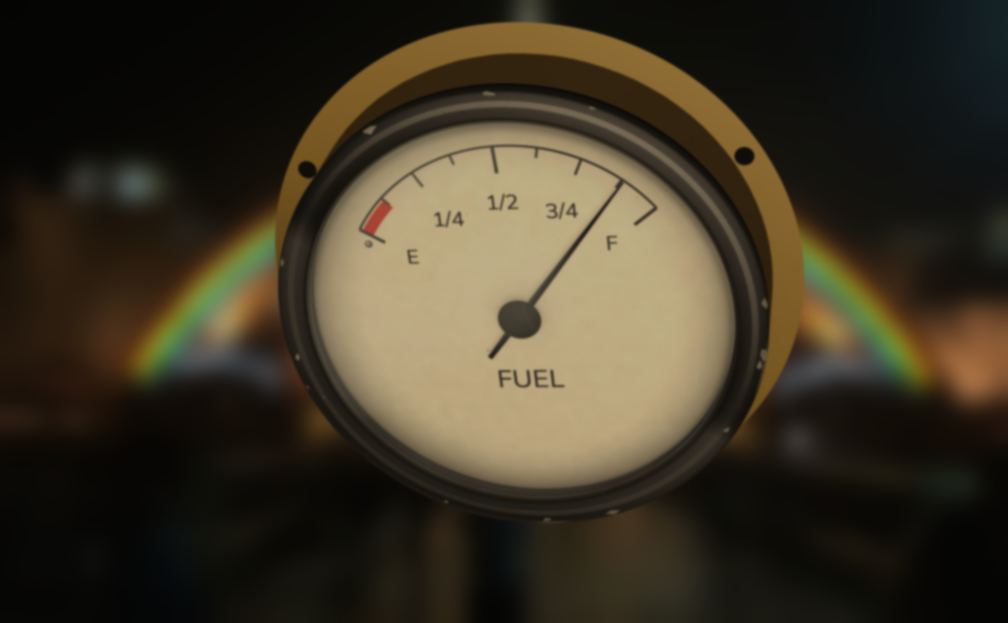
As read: value=0.875
